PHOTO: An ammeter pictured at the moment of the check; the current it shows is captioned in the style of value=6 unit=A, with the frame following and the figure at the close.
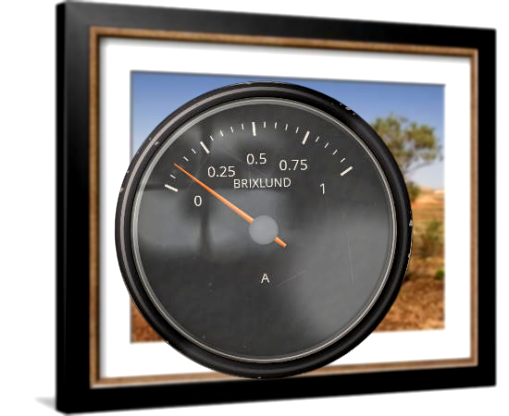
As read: value=0.1 unit=A
